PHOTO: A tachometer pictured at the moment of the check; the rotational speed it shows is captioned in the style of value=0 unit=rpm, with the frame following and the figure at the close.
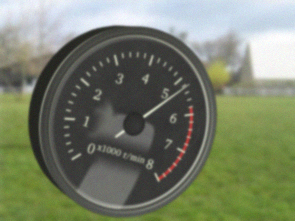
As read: value=5200 unit=rpm
